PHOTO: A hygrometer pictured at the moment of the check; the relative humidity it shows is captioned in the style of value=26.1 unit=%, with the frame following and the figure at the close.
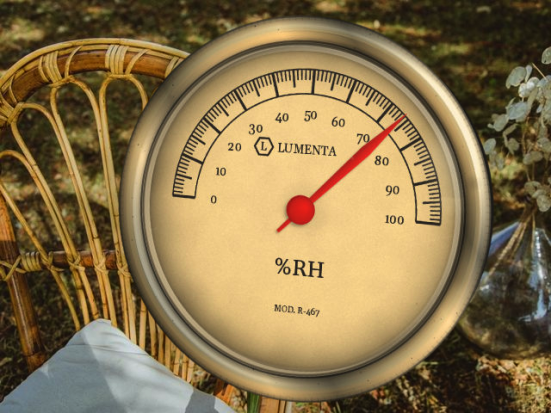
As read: value=74 unit=%
